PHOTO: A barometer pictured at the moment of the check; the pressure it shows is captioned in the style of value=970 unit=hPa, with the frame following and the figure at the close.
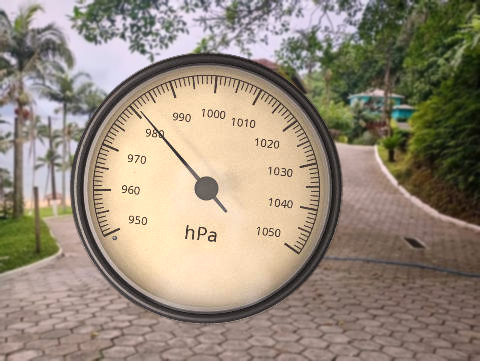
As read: value=981 unit=hPa
